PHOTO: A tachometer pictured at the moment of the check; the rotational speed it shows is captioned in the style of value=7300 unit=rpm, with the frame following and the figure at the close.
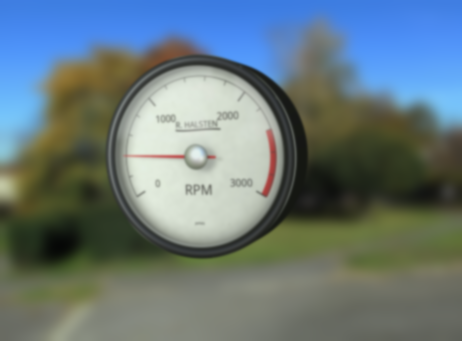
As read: value=400 unit=rpm
